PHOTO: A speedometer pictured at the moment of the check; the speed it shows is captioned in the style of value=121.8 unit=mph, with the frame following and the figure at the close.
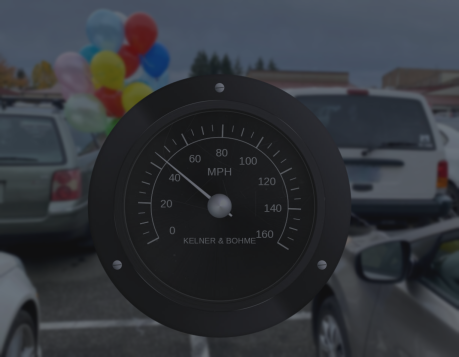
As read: value=45 unit=mph
